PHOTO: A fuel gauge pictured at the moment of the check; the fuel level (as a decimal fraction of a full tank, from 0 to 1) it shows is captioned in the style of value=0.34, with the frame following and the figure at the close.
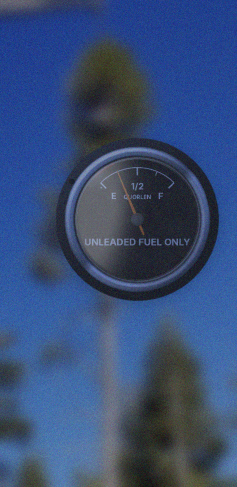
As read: value=0.25
